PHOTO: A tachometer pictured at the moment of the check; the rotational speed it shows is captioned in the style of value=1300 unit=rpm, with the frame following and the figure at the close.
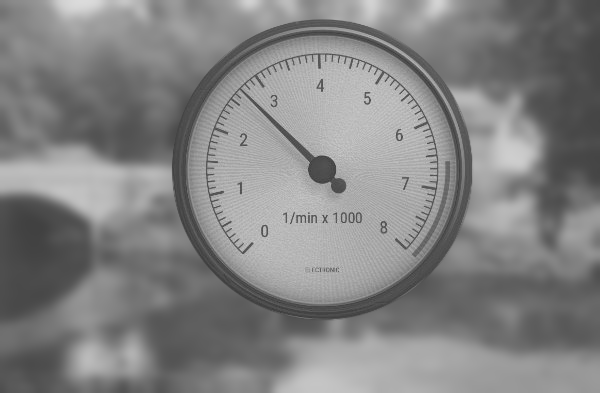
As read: value=2700 unit=rpm
